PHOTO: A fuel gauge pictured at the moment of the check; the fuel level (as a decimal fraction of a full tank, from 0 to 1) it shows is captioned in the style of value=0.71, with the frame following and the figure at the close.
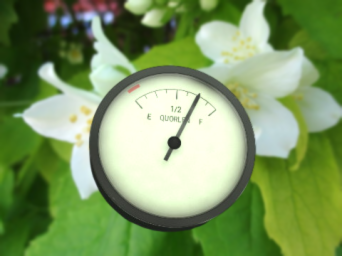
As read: value=0.75
